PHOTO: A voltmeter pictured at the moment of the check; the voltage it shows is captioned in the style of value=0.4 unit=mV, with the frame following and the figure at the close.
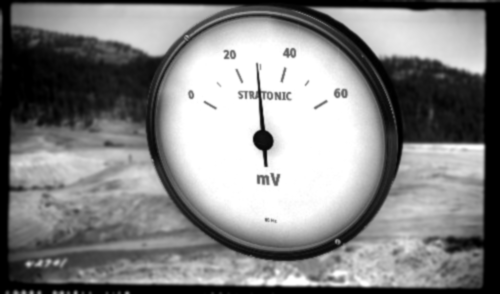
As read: value=30 unit=mV
